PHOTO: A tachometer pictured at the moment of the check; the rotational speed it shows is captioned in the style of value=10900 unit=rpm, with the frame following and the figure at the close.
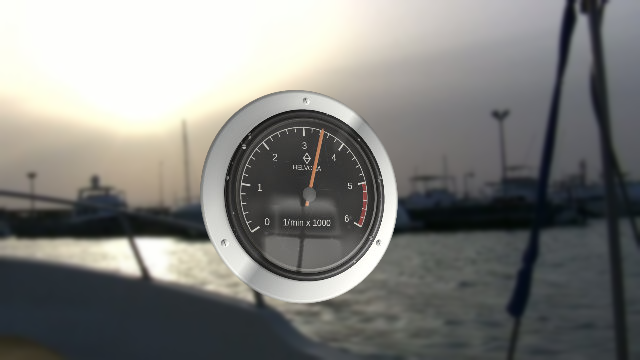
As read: value=3400 unit=rpm
